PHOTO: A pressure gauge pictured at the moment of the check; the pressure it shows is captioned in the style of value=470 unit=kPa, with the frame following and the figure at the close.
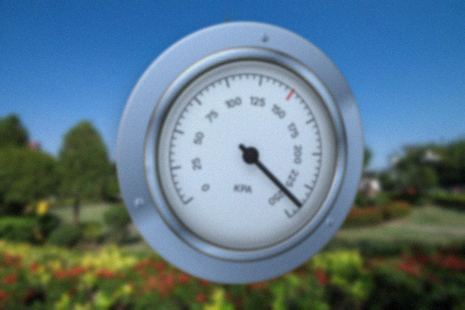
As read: value=240 unit=kPa
